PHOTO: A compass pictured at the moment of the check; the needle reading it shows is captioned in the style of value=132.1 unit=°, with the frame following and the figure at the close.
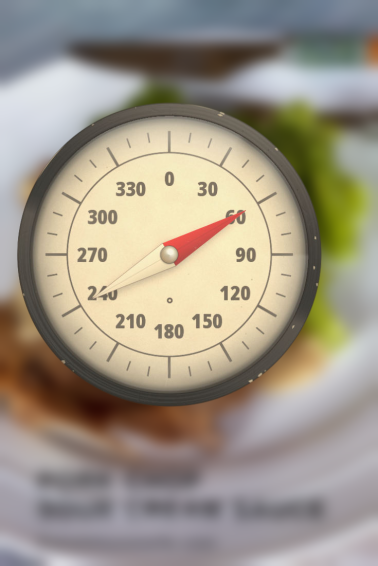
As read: value=60 unit=°
